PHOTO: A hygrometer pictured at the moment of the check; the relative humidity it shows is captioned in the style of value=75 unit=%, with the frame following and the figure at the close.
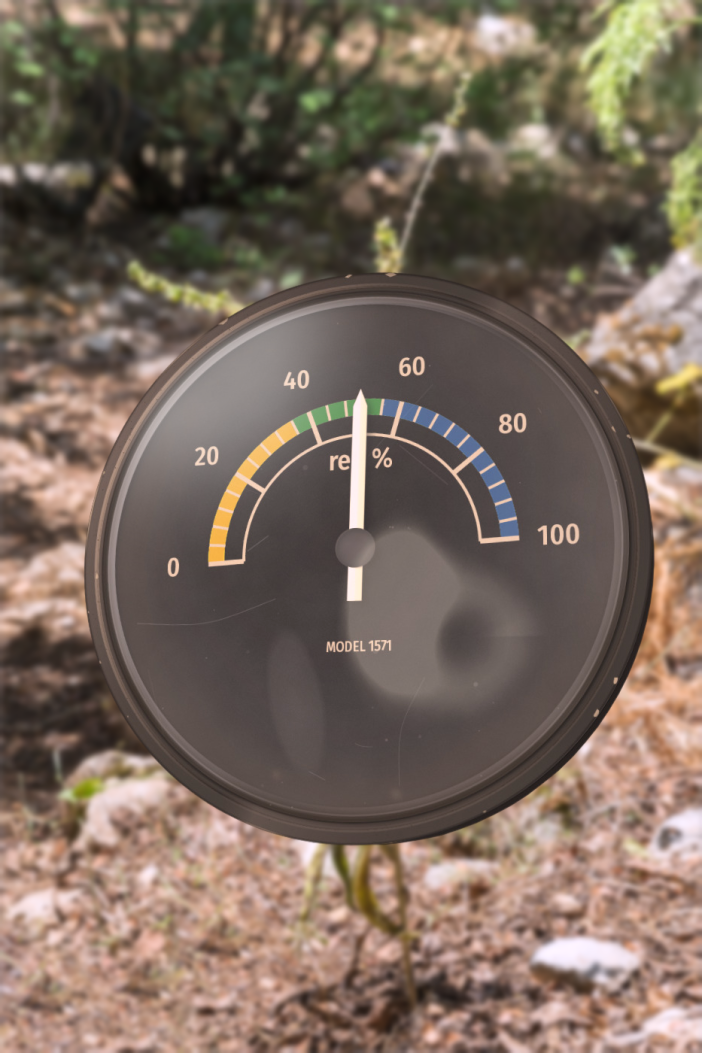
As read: value=52 unit=%
